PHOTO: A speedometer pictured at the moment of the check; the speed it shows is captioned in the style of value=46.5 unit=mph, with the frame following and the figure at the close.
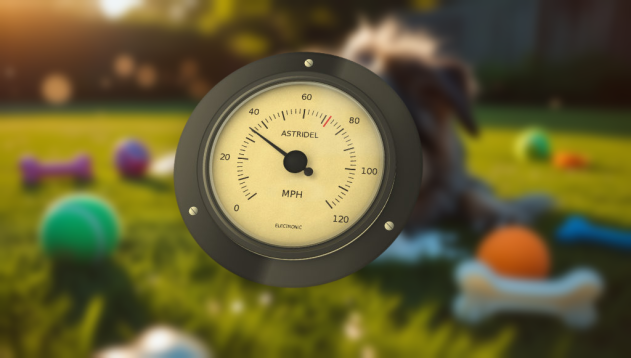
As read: value=34 unit=mph
